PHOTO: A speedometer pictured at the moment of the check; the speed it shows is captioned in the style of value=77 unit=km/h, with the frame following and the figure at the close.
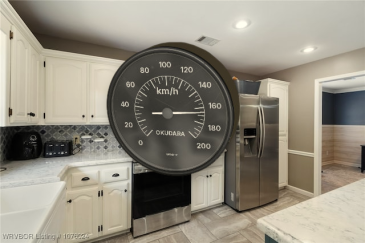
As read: value=165 unit=km/h
